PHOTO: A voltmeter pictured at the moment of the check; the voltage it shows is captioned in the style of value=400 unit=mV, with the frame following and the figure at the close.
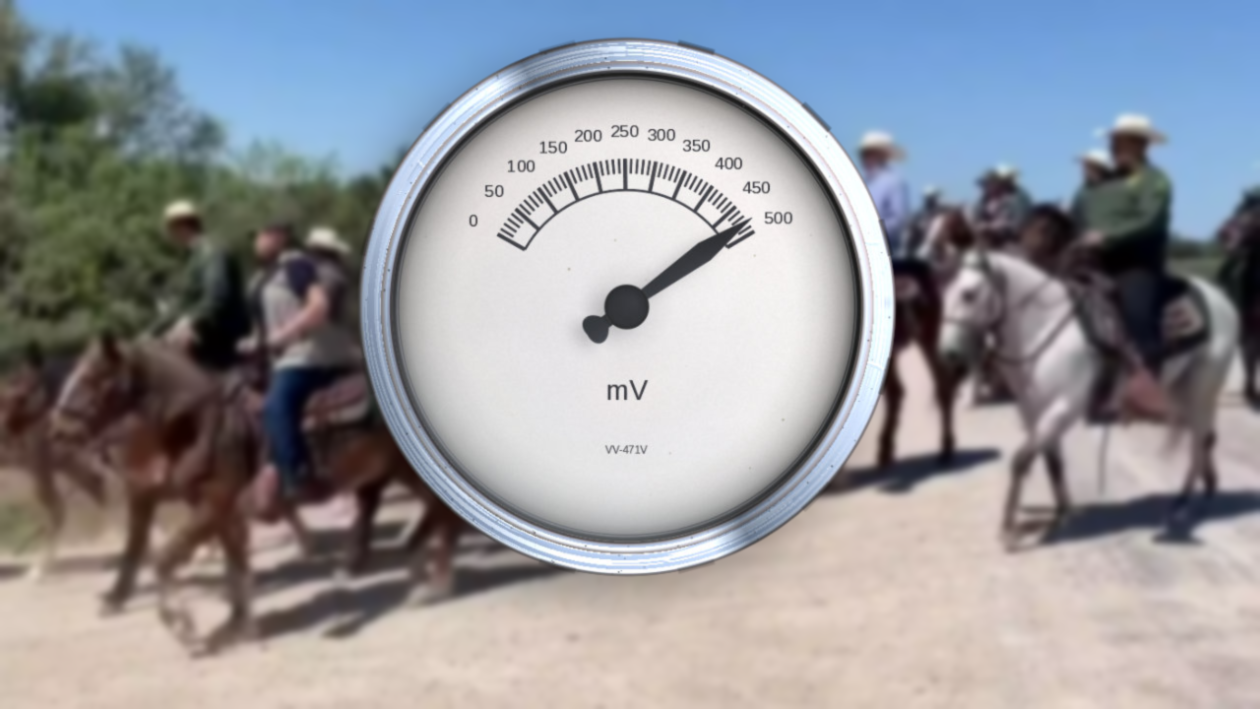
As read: value=480 unit=mV
